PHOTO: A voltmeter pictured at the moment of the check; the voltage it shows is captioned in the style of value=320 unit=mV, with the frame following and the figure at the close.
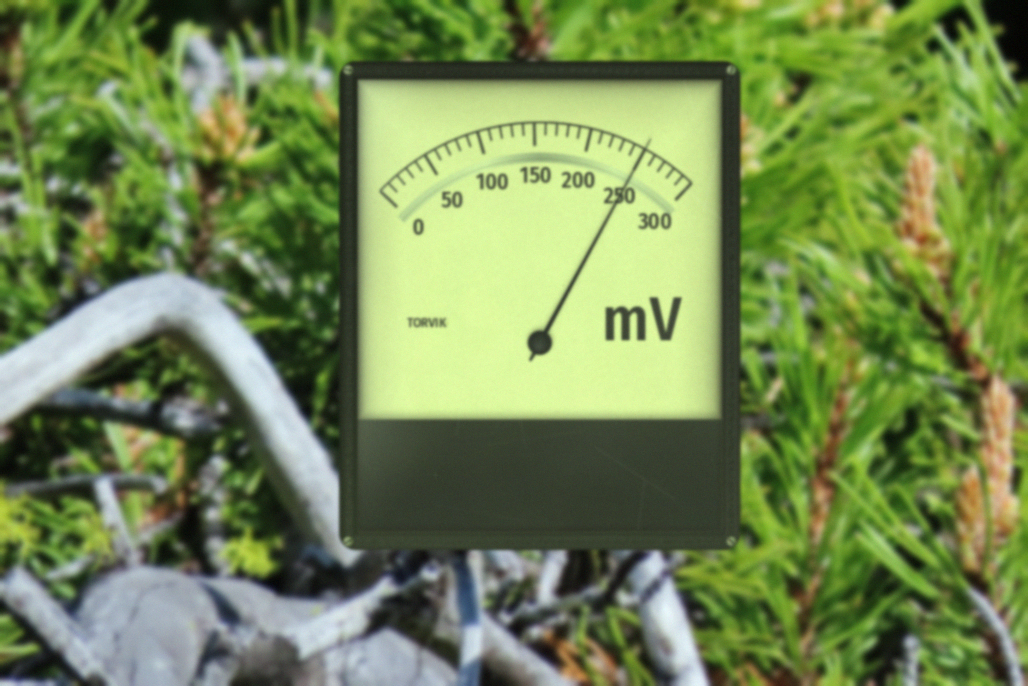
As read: value=250 unit=mV
